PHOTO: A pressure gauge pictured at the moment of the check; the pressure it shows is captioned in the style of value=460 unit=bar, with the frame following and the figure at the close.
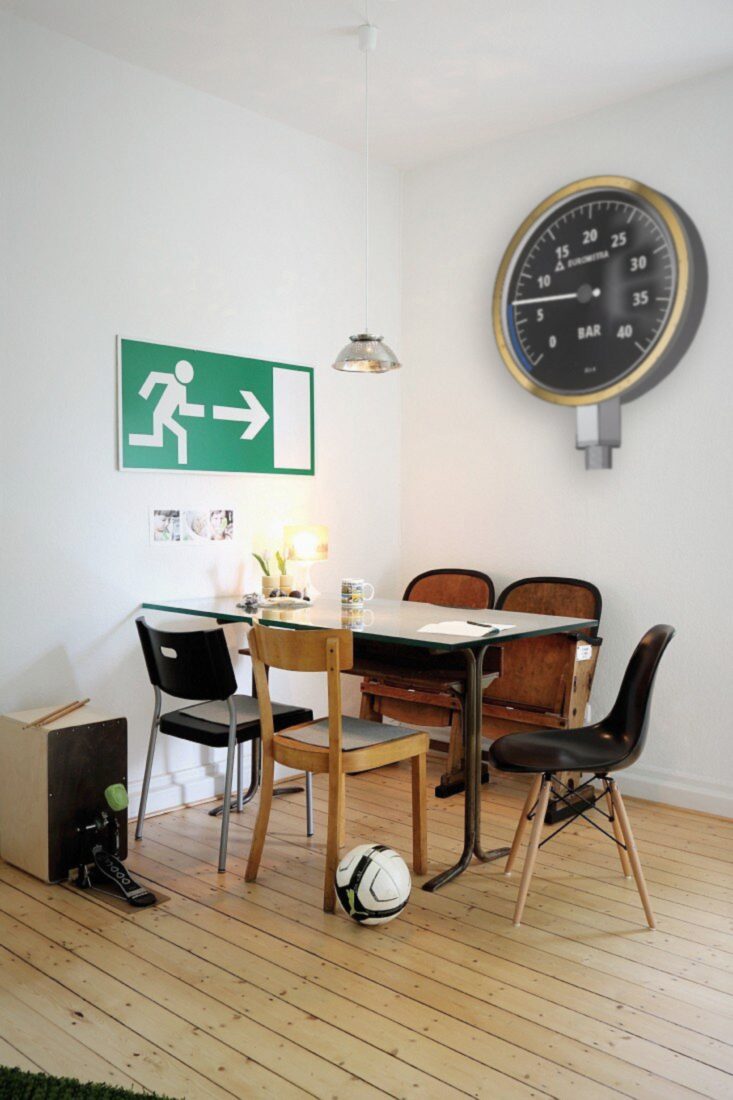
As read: value=7 unit=bar
